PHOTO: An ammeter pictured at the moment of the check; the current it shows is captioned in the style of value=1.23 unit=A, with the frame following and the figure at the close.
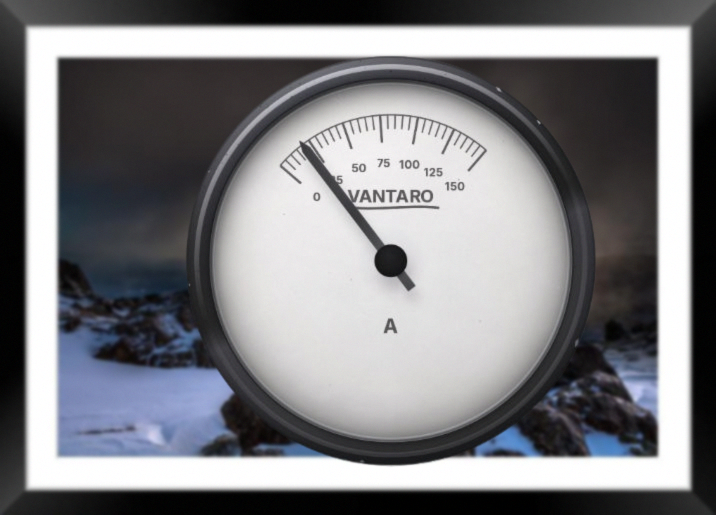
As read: value=20 unit=A
